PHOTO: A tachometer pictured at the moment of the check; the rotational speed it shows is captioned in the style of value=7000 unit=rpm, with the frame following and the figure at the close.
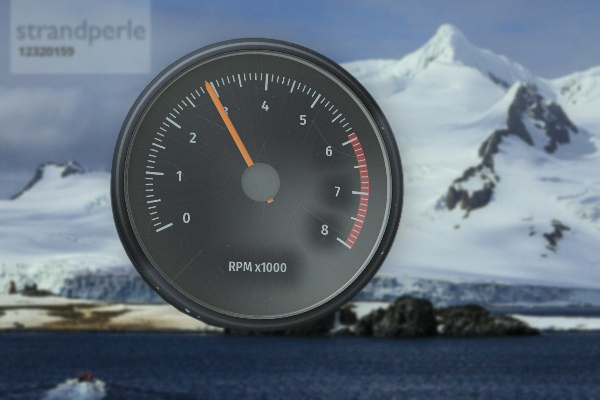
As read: value=2900 unit=rpm
